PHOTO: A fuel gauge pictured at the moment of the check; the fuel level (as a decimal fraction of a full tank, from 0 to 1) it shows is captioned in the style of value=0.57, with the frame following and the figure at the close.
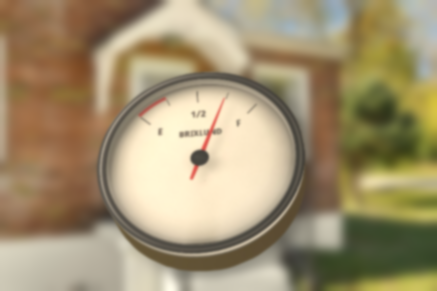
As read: value=0.75
